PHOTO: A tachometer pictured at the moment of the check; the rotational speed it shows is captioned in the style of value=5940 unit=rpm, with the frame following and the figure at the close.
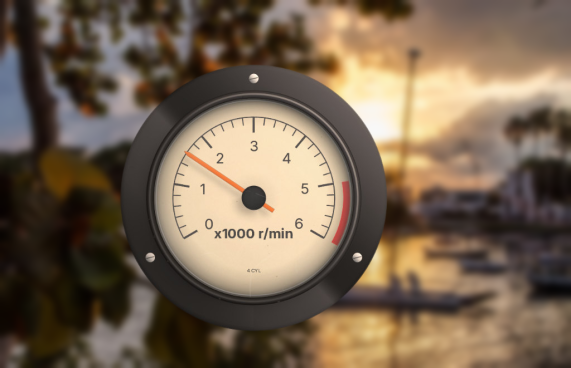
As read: value=1600 unit=rpm
